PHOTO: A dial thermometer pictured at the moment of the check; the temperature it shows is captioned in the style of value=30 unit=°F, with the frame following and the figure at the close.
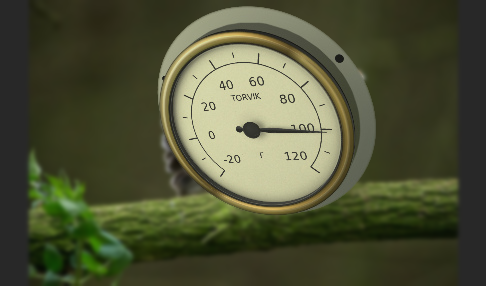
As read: value=100 unit=°F
